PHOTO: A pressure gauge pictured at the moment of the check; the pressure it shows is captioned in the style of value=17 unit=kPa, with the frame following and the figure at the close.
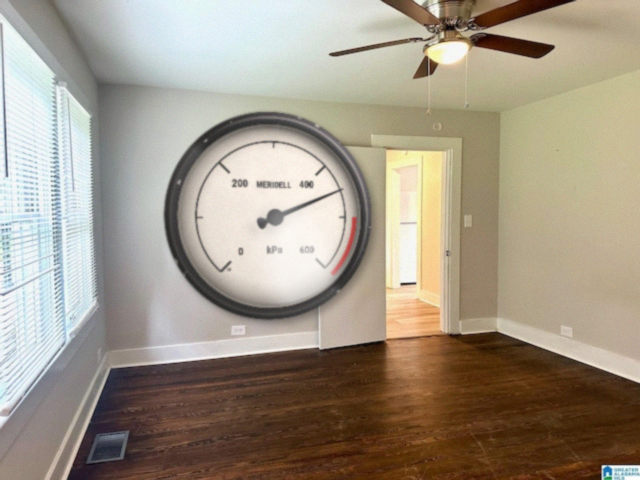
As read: value=450 unit=kPa
